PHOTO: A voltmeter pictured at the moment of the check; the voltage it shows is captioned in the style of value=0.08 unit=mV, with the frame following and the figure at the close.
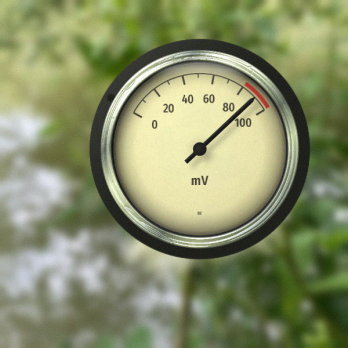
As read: value=90 unit=mV
